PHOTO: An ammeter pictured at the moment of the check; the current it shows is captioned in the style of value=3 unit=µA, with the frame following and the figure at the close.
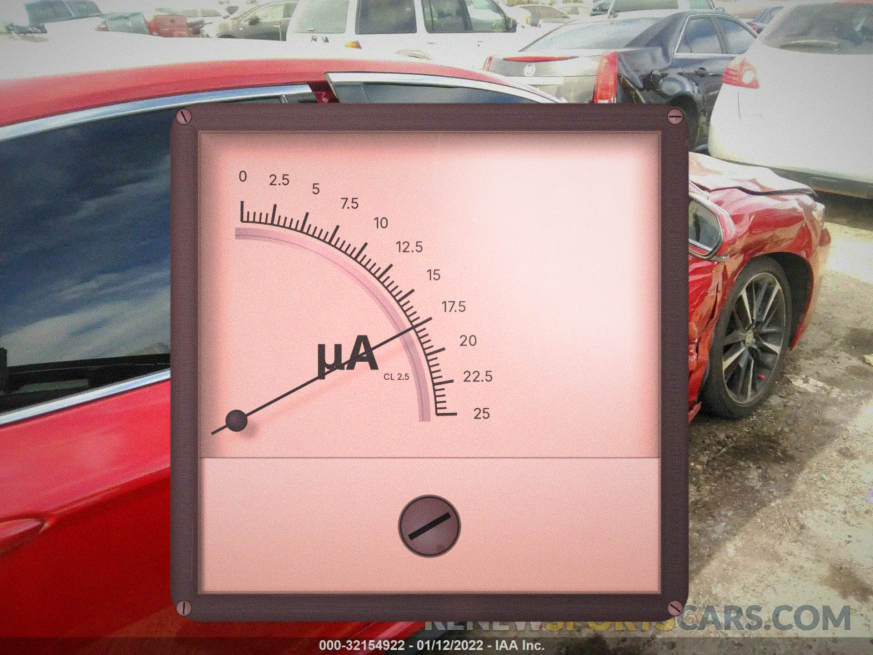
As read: value=17.5 unit=µA
